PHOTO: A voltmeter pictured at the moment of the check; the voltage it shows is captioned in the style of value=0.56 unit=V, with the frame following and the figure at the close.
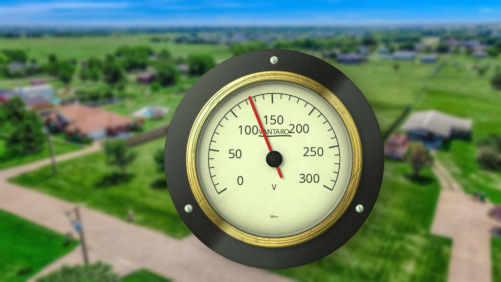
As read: value=125 unit=V
